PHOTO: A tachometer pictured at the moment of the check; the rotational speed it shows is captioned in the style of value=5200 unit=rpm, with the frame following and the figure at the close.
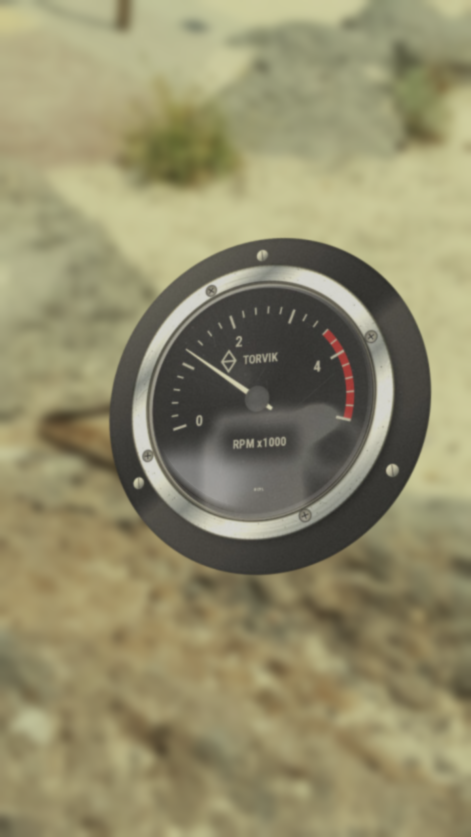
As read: value=1200 unit=rpm
